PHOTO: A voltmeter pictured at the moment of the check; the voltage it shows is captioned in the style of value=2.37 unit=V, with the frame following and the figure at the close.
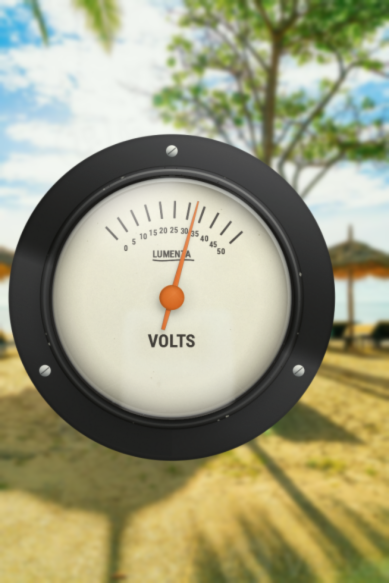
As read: value=32.5 unit=V
